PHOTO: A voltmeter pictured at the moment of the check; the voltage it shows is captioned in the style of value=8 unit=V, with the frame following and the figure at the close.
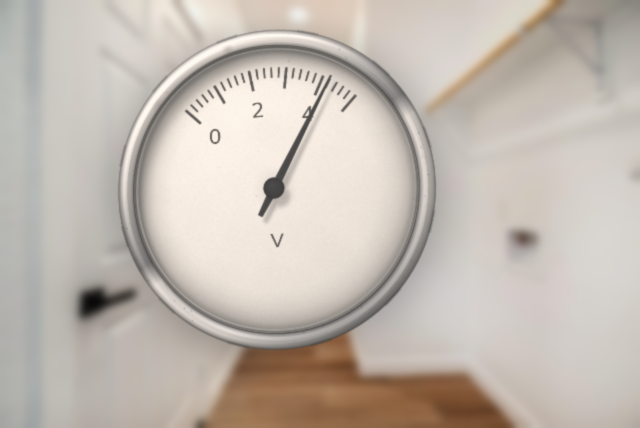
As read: value=4.2 unit=V
